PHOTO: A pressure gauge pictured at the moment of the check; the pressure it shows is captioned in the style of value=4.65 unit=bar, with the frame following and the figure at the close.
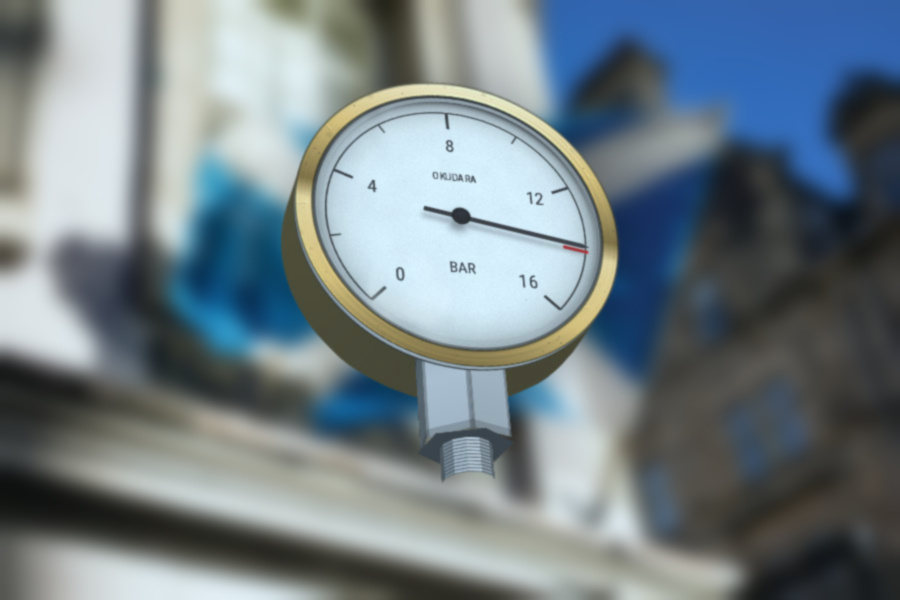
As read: value=14 unit=bar
